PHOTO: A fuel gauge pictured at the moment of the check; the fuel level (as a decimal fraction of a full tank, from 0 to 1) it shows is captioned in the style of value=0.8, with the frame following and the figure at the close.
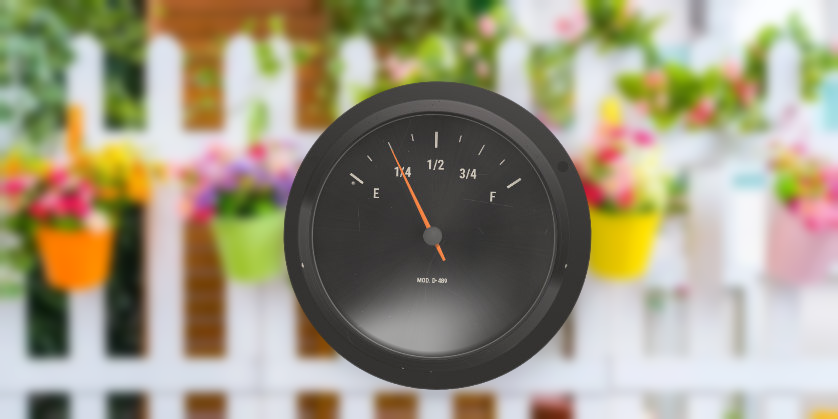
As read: value=0.25
